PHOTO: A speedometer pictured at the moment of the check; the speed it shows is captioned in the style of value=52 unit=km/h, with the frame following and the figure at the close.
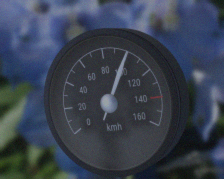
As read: value=100 unit=km/h
